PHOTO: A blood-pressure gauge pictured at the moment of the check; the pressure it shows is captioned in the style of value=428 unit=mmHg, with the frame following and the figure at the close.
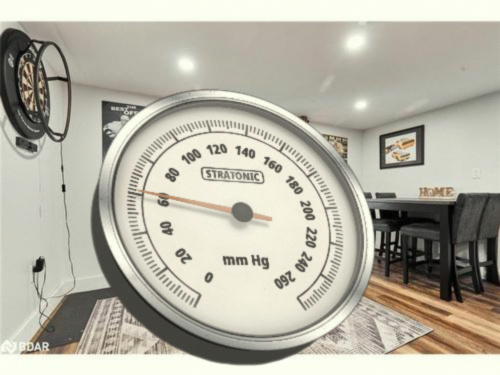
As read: value=60 unit=mmHg
